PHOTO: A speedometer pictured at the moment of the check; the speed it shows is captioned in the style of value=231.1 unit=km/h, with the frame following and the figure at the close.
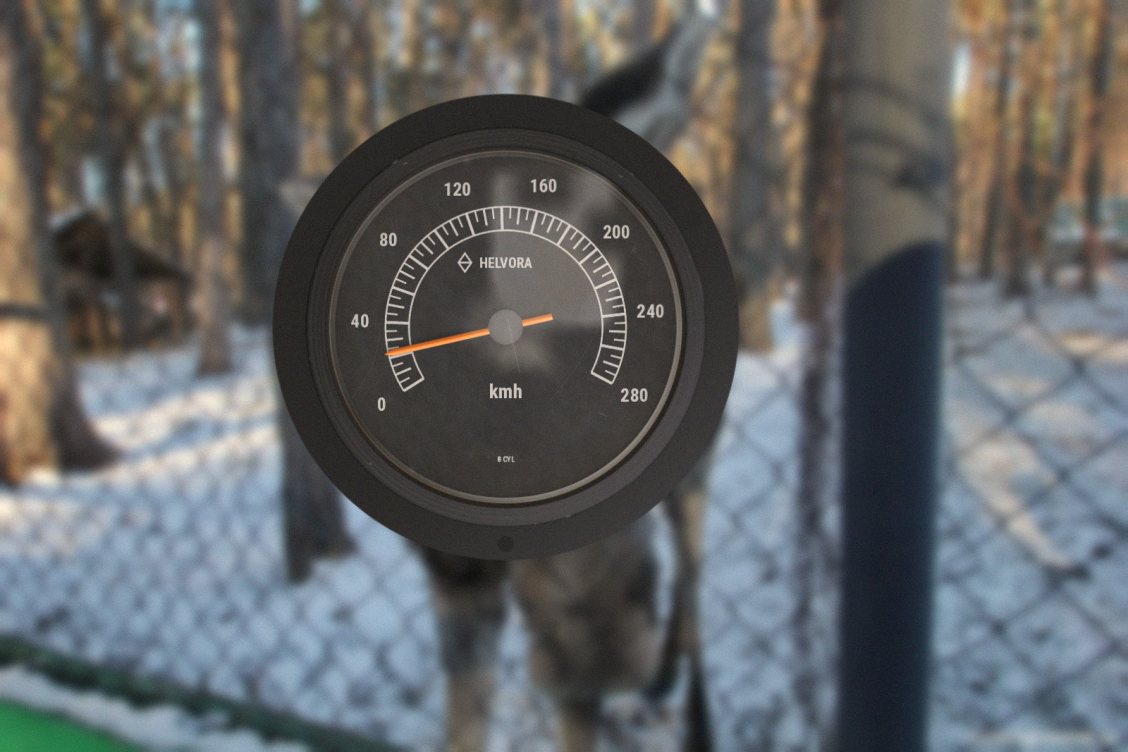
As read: value=22.5 unit=km/h
